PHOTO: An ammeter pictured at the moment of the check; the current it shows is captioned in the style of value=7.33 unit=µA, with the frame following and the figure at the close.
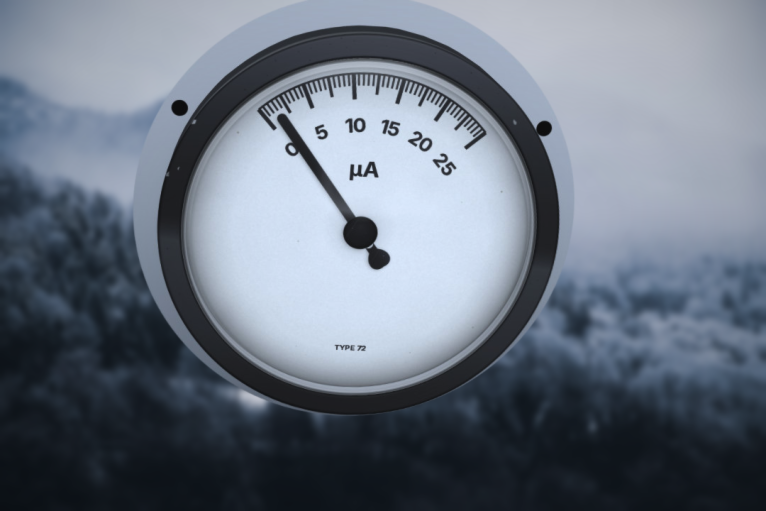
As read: value=1.5 unit=µA
